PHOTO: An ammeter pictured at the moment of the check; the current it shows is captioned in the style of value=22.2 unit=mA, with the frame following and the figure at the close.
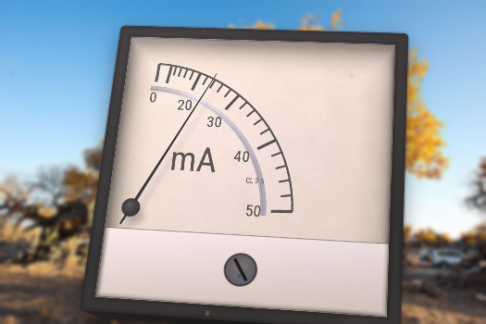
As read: value=24 unit=mA
